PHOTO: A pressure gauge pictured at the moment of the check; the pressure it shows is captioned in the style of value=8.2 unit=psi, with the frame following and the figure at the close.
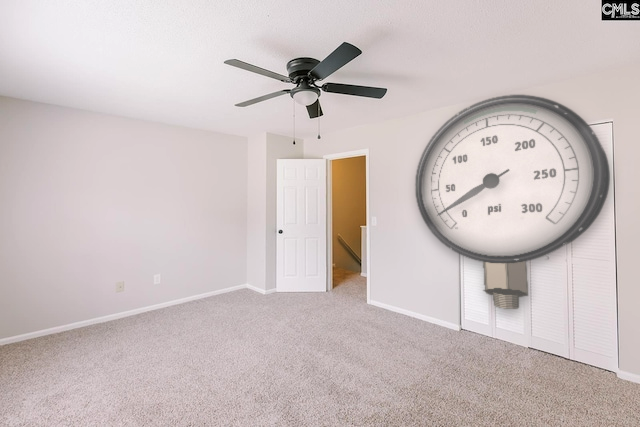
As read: value=20 unit=psi
